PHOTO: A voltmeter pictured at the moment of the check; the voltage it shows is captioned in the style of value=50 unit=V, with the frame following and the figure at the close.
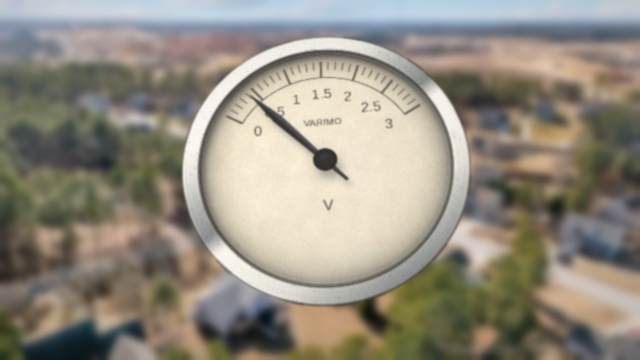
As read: value=0.4 unit=V
